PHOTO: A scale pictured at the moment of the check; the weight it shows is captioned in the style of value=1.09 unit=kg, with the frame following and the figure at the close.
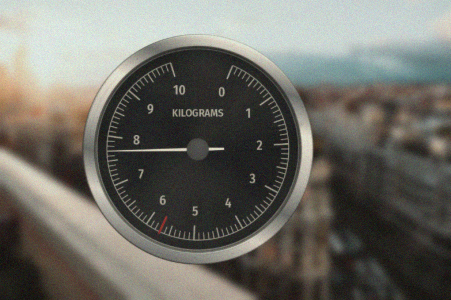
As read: value=7.7 unit=kg
